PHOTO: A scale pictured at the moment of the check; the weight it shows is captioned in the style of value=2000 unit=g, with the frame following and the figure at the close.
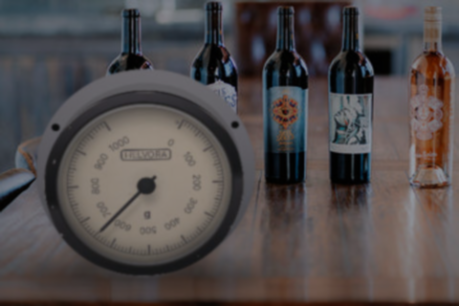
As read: value=650 unit=g
